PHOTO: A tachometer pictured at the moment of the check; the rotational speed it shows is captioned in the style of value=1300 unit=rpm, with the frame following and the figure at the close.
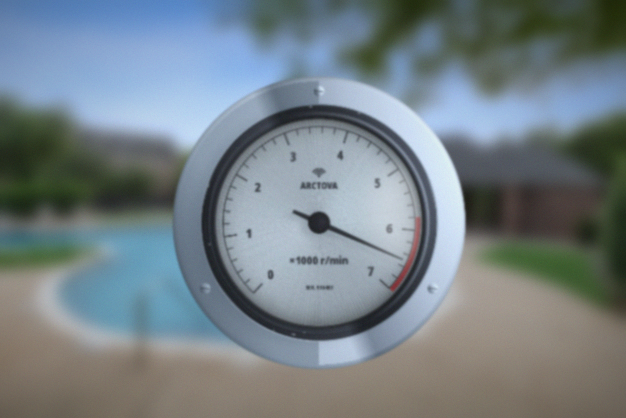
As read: value=6500 unit=rpm
